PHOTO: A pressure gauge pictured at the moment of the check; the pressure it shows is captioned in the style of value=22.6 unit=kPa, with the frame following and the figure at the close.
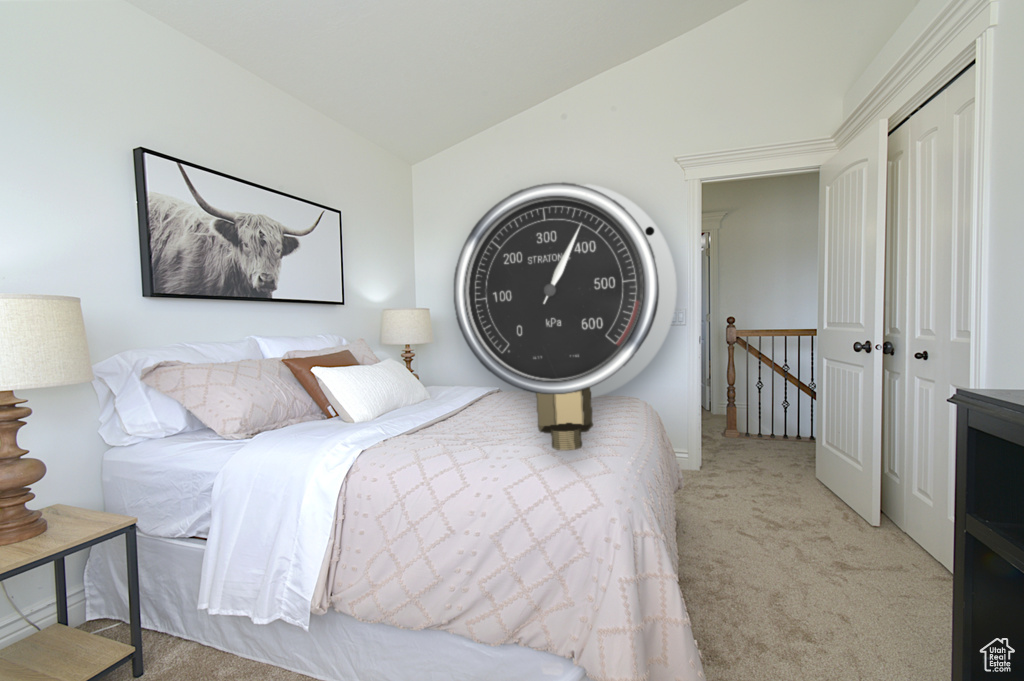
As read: value=370 unit=kPa
